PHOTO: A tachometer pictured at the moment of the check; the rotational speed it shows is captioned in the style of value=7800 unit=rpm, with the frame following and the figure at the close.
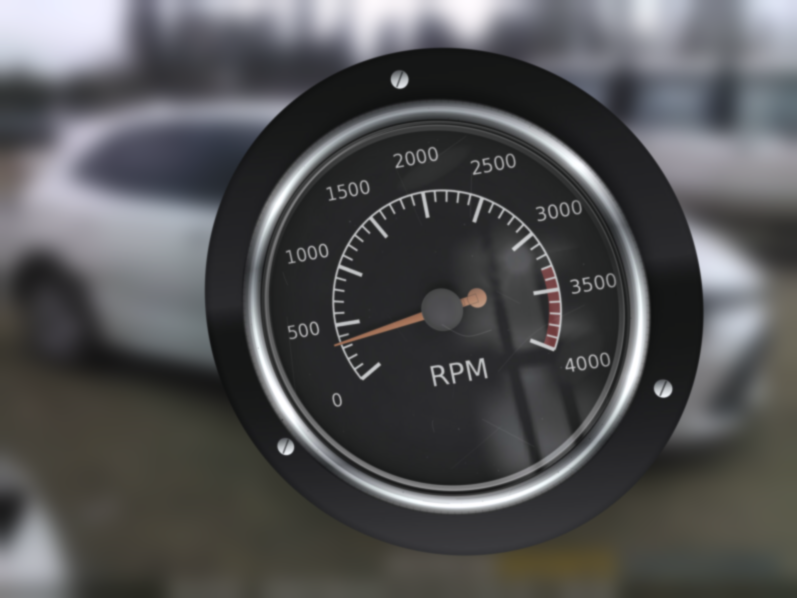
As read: value=350 unit=rpm
